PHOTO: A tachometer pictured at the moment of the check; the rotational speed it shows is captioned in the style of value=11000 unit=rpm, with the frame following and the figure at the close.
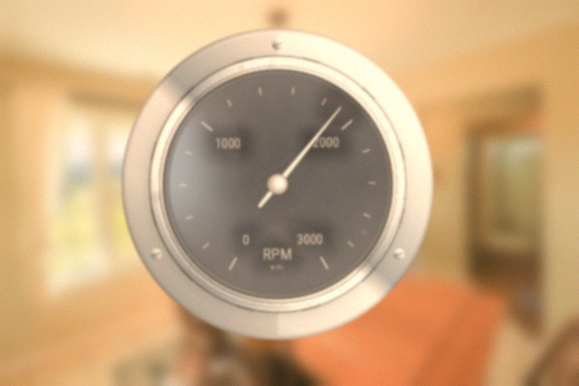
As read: value=1900 unit=rpm
